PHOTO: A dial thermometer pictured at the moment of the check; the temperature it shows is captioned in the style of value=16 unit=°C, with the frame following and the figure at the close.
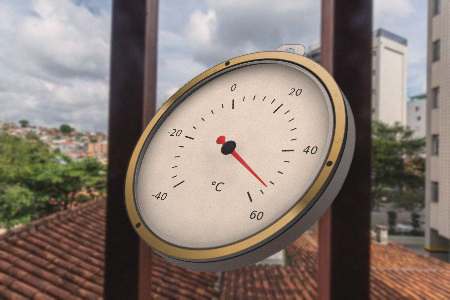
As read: value=54 unit=°C
